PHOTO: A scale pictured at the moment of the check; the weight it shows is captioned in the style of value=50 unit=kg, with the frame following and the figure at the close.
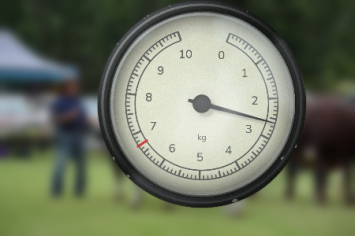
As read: value=2.6 unit=kg
